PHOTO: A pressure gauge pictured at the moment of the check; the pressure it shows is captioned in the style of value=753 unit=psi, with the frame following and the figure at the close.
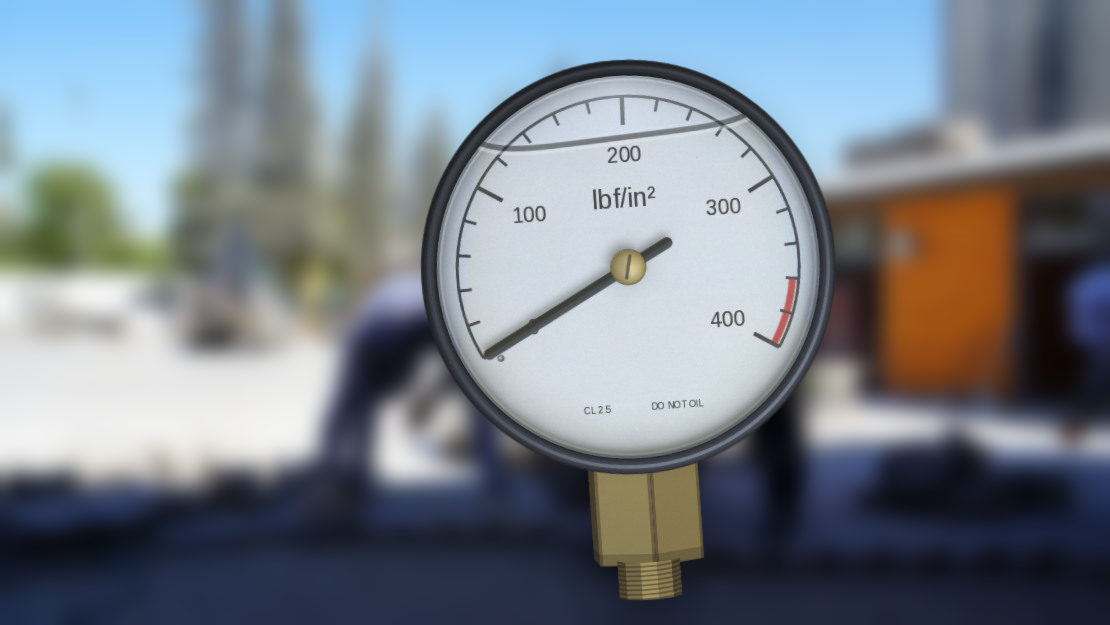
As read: value=0 unit=psi
